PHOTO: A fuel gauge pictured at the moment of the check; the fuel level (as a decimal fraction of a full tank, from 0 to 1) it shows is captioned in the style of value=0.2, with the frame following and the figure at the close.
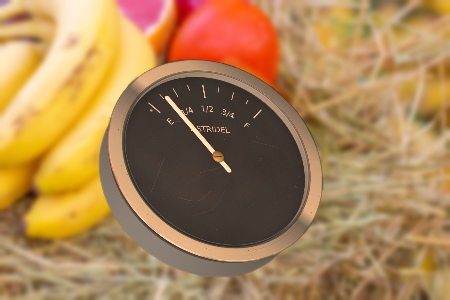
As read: value=0.125
